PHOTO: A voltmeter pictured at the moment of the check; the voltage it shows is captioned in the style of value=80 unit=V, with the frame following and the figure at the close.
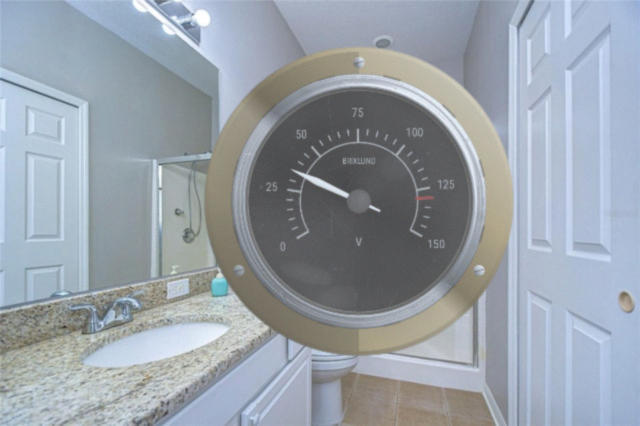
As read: value=35 unit=V
